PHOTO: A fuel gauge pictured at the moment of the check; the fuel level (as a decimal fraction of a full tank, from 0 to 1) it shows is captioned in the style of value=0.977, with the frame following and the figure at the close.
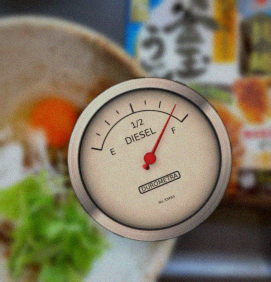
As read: value=0.875
